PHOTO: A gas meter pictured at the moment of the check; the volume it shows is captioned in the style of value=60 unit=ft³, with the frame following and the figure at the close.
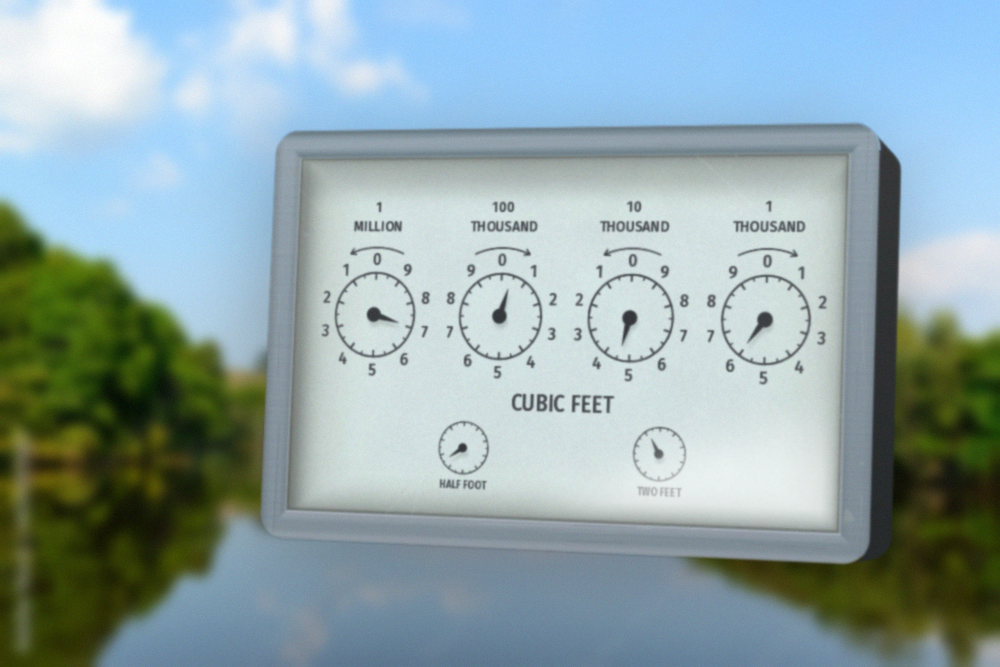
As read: value=704600 unit=ft³
